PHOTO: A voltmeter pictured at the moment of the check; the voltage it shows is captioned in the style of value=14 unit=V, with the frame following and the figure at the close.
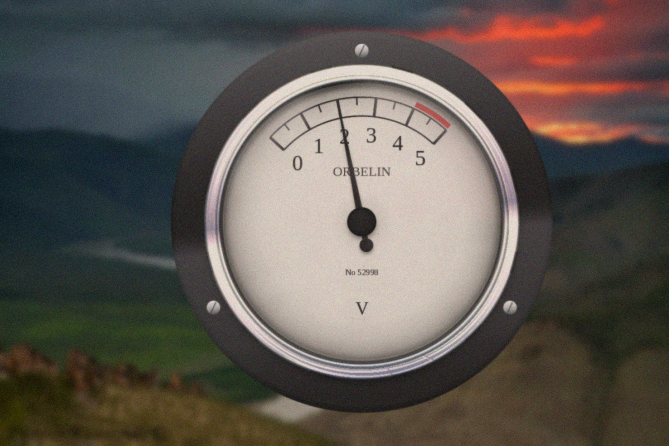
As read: value=2 unit=V
